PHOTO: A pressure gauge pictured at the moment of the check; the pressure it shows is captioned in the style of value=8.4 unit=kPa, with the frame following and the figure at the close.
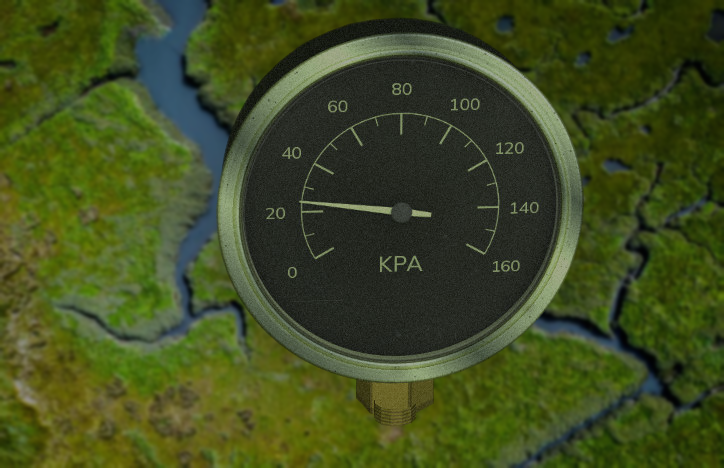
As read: value=25 unit=kPa
